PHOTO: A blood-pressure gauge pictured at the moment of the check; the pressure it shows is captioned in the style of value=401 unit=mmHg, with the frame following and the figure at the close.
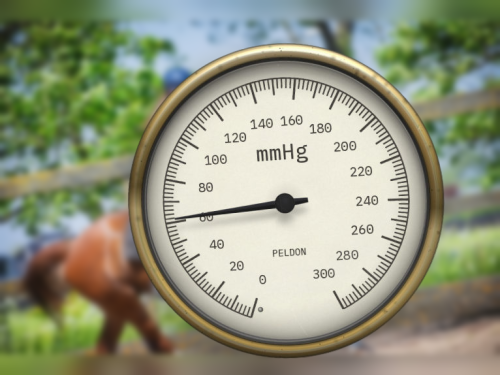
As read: value=62 unit=mmHg
